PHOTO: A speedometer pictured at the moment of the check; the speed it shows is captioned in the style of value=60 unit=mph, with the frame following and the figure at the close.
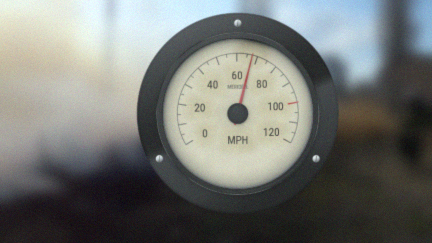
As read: value=67.5 unit=mph
